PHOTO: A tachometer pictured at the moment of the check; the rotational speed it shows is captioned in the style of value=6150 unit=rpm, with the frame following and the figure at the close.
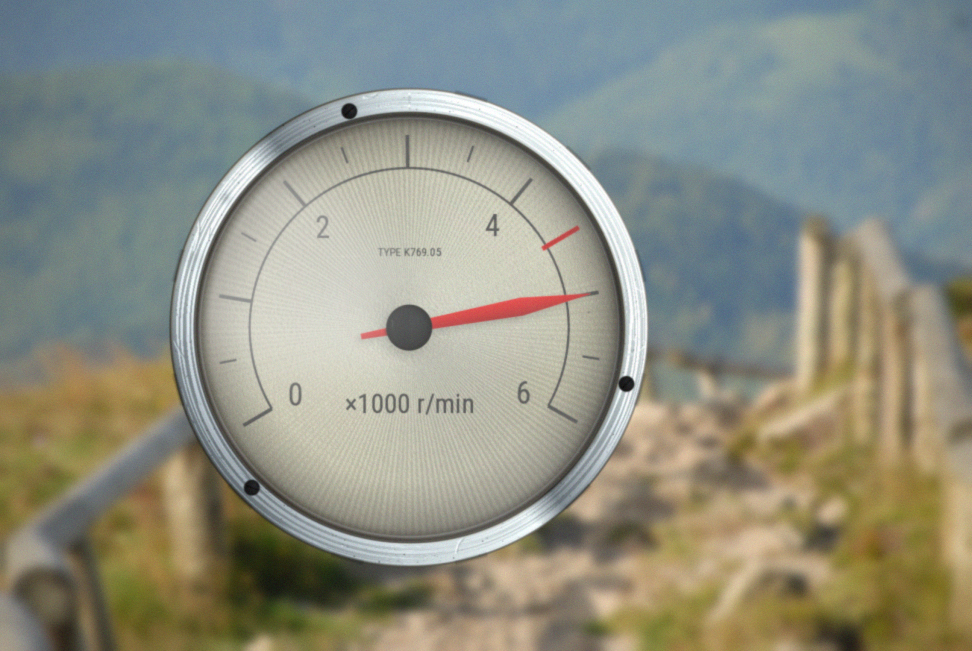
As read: value=5000 unit=rpm
